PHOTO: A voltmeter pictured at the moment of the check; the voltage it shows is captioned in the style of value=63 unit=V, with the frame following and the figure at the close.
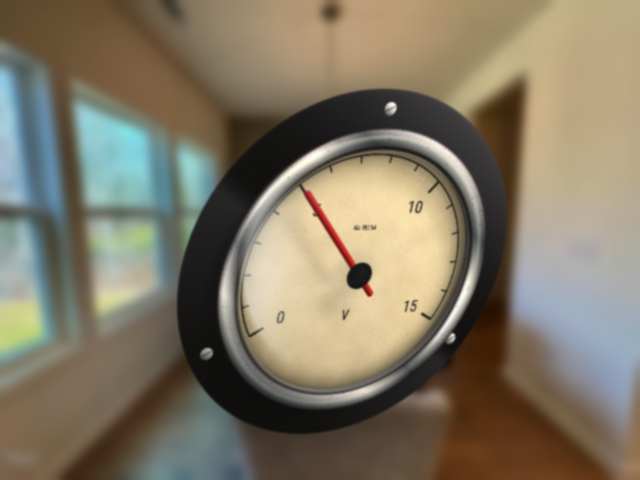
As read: value=5 unit=V
